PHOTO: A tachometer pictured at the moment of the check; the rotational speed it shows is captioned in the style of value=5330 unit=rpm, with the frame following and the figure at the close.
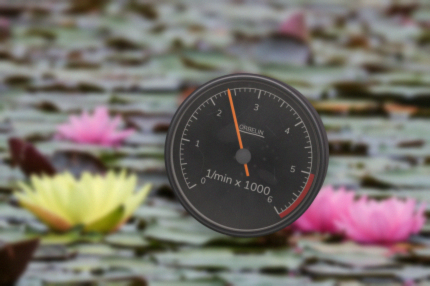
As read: value=2400 unit=rpm
